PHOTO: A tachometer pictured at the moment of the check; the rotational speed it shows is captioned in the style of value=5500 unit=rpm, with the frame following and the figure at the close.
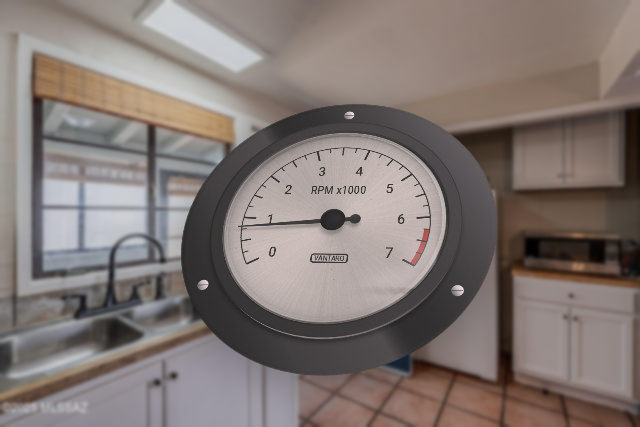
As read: value=750 unit=rpm
